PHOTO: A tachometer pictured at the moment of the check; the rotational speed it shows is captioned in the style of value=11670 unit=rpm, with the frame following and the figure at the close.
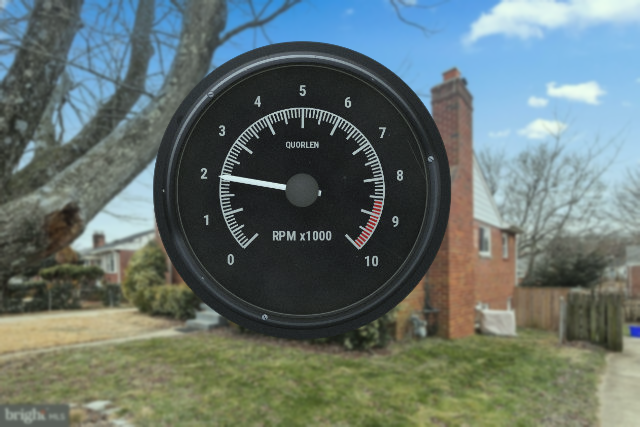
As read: value=2000 unit=rpm
